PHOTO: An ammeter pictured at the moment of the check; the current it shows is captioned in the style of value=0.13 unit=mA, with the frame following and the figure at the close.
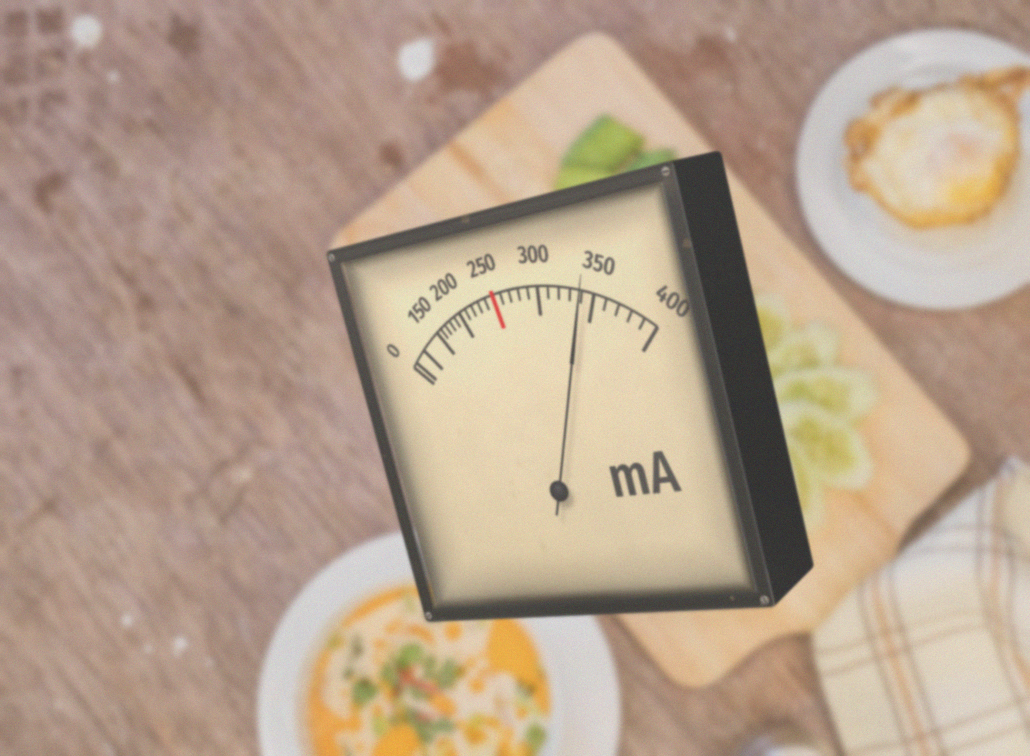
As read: value=340 unit=mA
